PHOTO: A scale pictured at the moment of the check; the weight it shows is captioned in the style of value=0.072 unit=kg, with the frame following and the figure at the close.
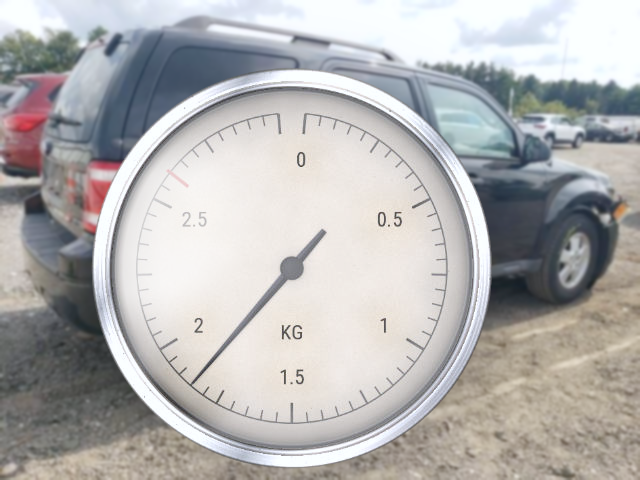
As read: value=1.85 unit=kg
